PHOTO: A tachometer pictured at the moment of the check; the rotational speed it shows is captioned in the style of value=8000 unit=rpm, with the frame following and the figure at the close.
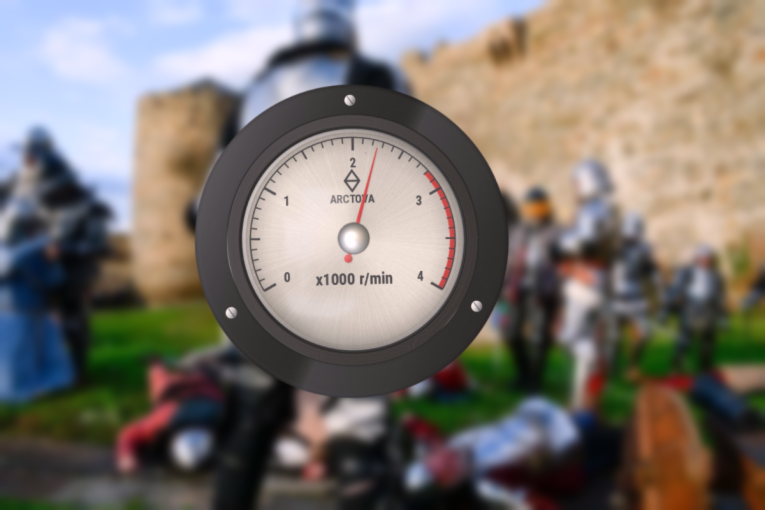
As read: value=2250 unit=rpm
